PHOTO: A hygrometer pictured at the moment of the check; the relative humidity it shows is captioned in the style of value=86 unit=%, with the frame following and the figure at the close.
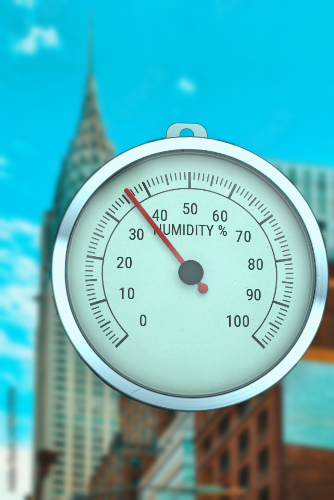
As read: value=36 unit=%
